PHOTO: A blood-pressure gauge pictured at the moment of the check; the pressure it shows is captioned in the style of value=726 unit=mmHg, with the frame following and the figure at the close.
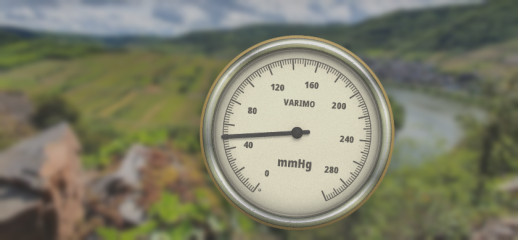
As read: value=50 unit=mmHg
